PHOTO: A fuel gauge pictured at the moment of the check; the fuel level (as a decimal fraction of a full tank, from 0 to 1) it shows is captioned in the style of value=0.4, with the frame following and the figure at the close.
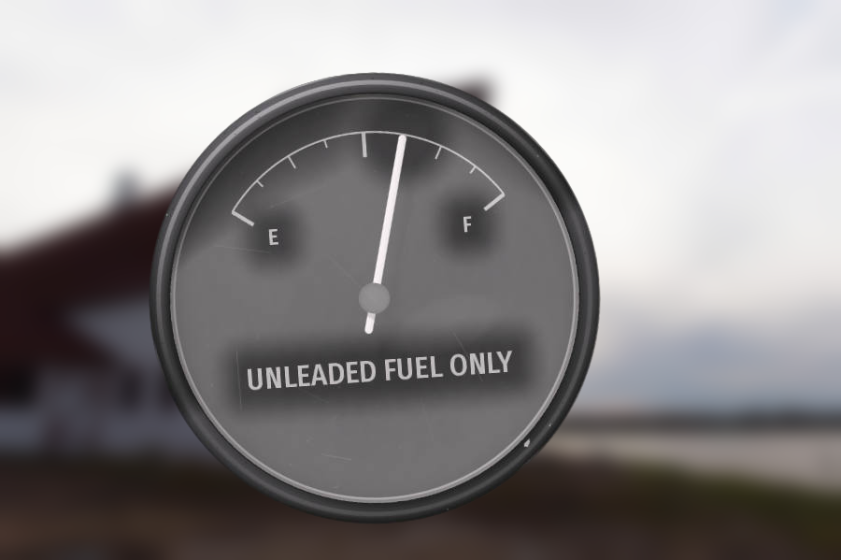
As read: value=0.625
